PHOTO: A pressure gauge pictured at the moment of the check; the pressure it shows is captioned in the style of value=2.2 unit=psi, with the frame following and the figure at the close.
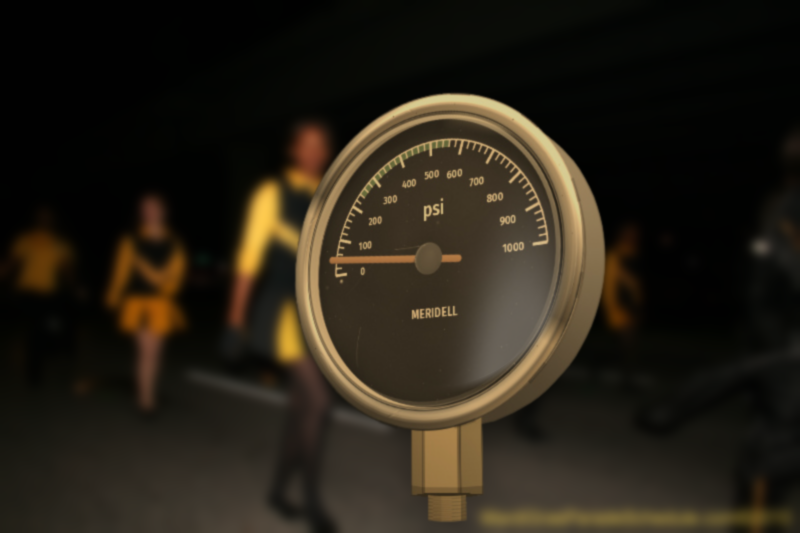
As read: value=40 unit=psi
